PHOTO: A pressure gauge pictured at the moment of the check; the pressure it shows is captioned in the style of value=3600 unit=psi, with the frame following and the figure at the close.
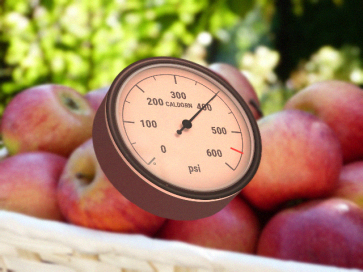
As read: value=400 unit=psi
